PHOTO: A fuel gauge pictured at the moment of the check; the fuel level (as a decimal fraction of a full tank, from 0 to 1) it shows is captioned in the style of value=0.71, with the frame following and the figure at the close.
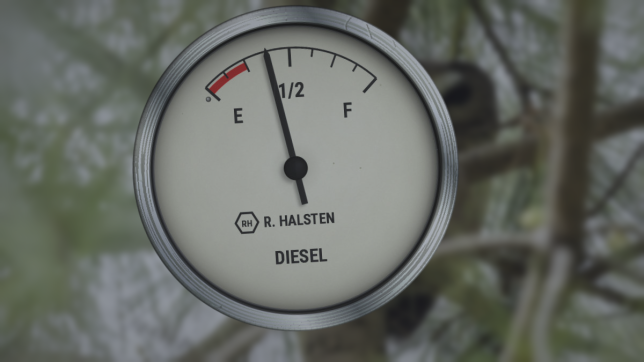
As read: value=0.375
